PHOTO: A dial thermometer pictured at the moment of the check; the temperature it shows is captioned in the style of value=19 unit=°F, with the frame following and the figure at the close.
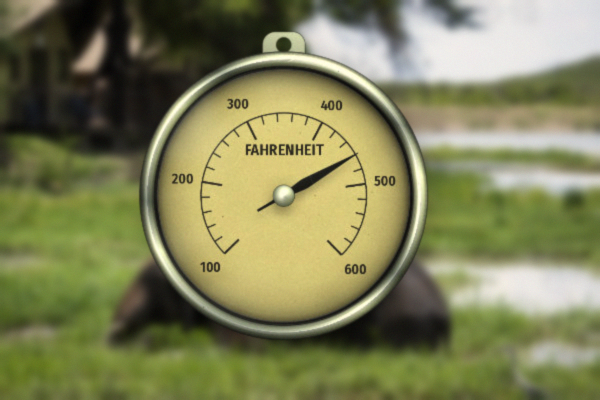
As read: value=460 unit=°F
